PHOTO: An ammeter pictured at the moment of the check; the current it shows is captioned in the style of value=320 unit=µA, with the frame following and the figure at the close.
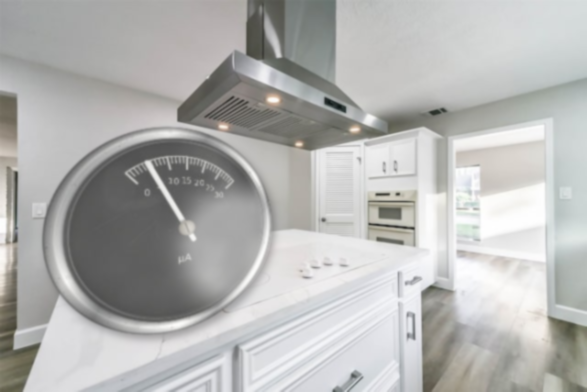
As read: value=5 unit=µA
